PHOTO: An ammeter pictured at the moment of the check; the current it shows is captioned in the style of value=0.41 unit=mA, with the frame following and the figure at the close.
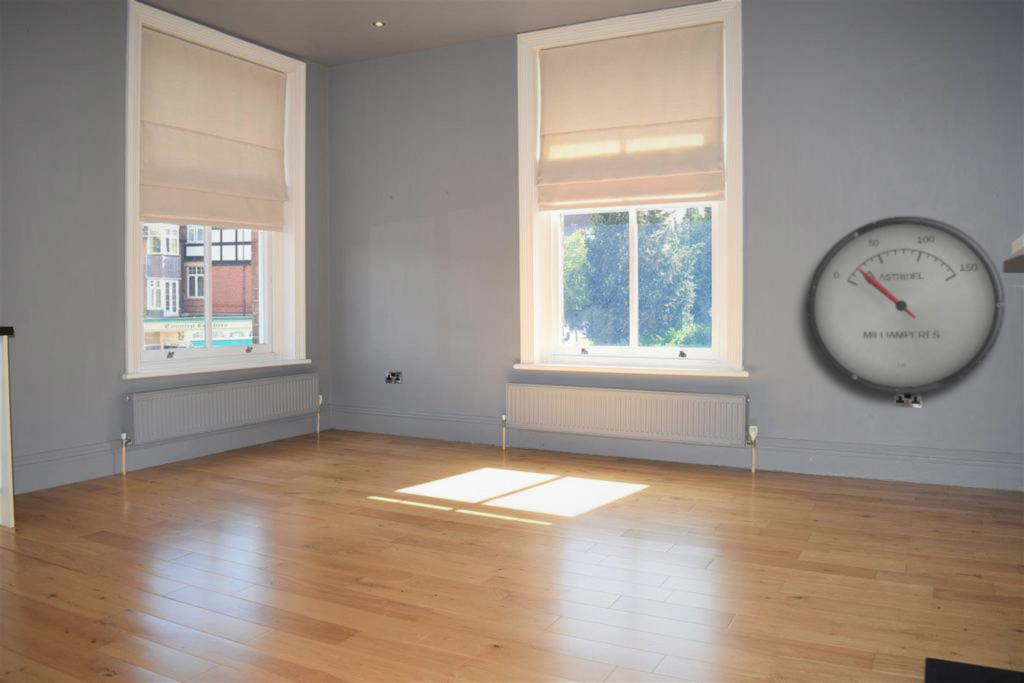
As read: value=20 unit=mA
